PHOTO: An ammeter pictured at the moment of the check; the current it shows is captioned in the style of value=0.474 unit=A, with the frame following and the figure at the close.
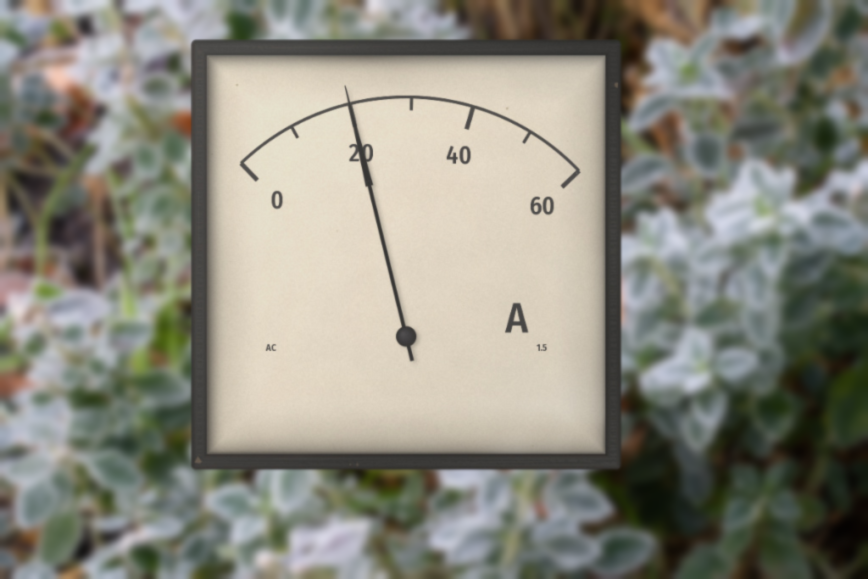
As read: value=20 unit=A
